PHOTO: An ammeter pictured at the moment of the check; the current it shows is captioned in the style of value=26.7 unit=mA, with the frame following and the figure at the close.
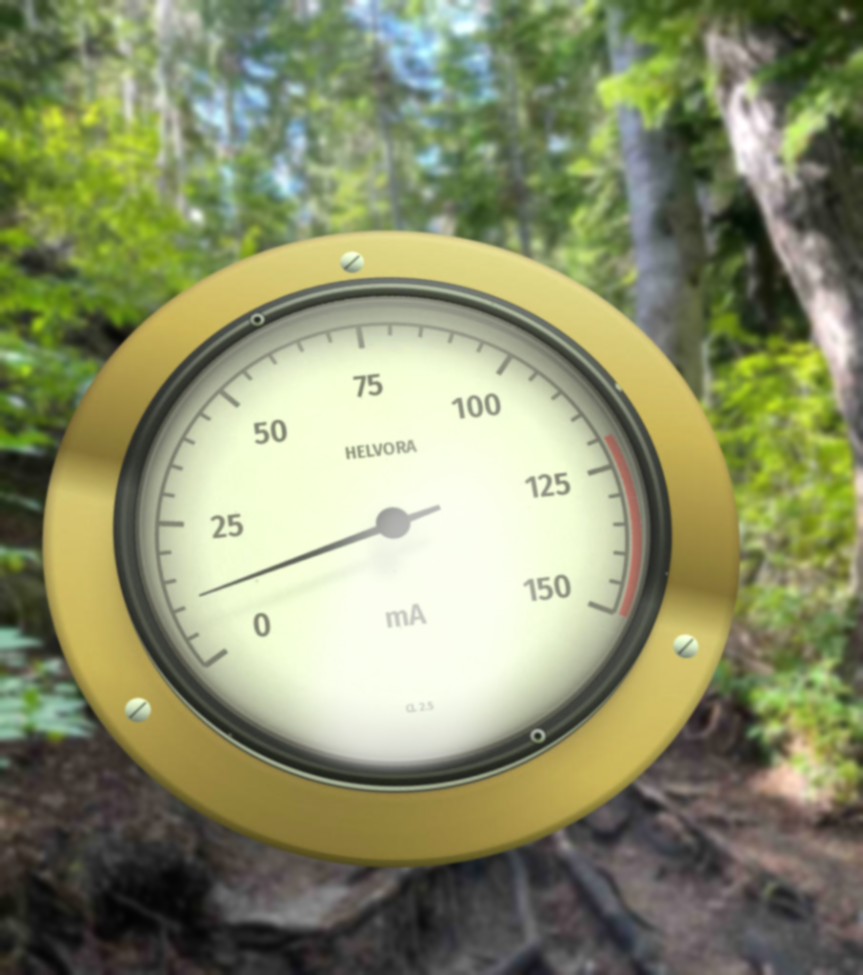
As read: value=10 unit=mA
